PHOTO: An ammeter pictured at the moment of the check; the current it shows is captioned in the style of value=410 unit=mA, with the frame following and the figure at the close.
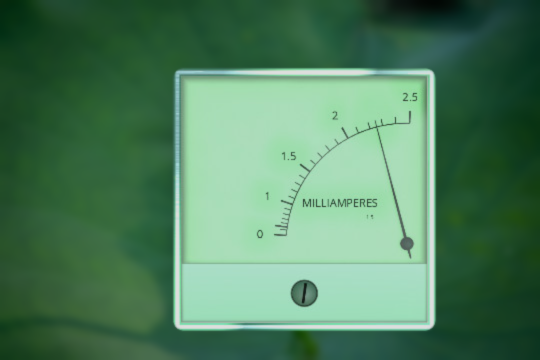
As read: value=2.25 unit=mA
